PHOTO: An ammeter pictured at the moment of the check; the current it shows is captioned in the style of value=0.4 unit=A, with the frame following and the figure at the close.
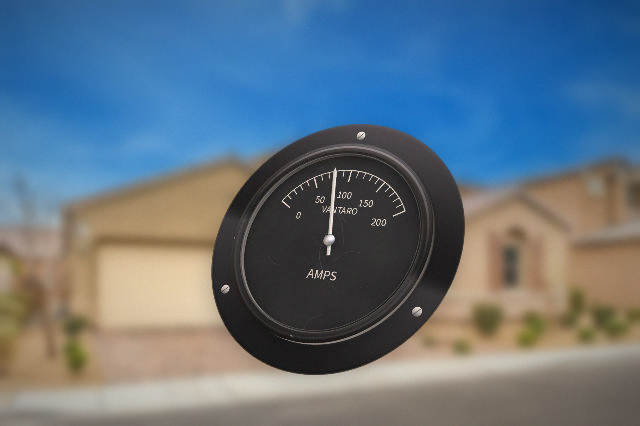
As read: value=80 unit=A
